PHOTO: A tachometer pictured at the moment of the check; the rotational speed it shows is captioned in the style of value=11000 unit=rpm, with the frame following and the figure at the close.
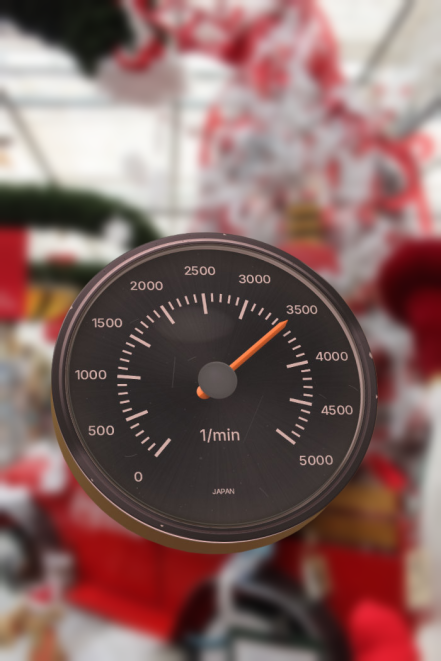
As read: value=3500 unit=rpm
